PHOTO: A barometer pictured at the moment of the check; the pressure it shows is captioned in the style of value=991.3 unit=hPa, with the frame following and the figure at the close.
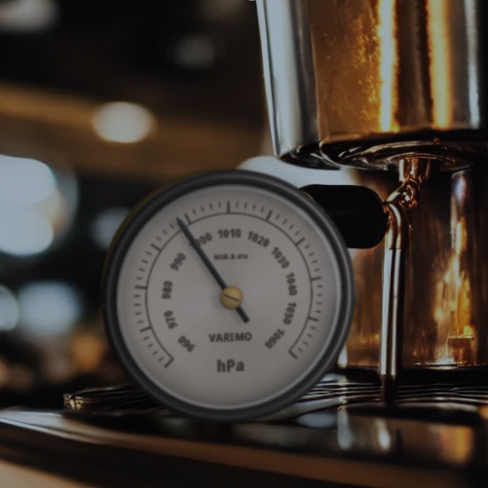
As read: value=998 unit=hPa
